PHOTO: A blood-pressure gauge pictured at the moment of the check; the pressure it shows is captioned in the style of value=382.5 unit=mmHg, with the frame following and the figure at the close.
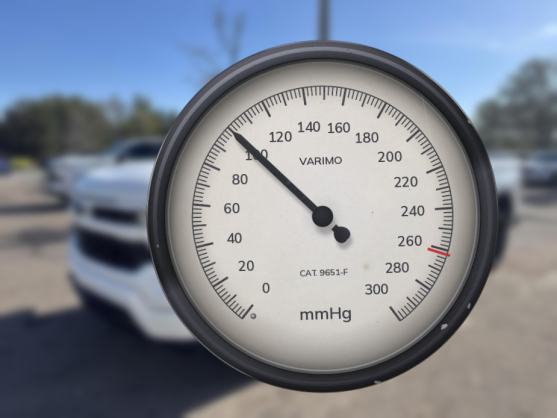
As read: value=100 unit=mmHg
